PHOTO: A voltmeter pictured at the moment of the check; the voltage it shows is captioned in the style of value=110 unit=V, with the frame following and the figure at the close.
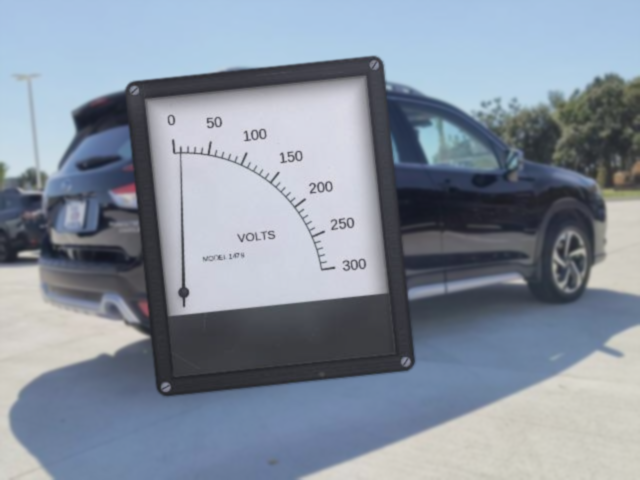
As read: value=10 unit=V
